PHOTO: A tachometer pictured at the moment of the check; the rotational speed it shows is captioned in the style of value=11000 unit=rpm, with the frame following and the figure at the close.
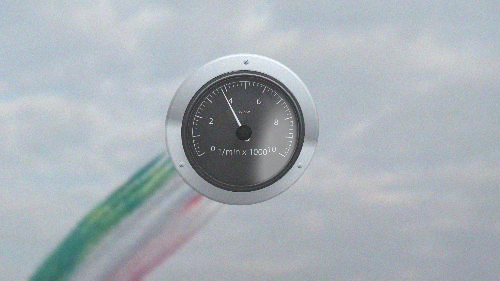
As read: value=3800 unit=rpm
